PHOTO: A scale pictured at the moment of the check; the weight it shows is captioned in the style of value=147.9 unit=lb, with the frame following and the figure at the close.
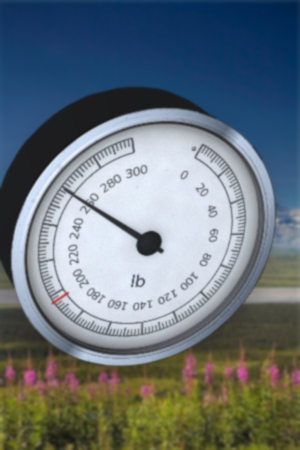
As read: value=260 unit=lb
